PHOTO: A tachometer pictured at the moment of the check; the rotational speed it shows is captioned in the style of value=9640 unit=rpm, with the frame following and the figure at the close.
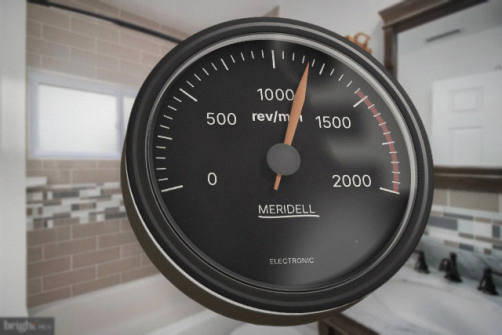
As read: value=1175 unit=rpm
